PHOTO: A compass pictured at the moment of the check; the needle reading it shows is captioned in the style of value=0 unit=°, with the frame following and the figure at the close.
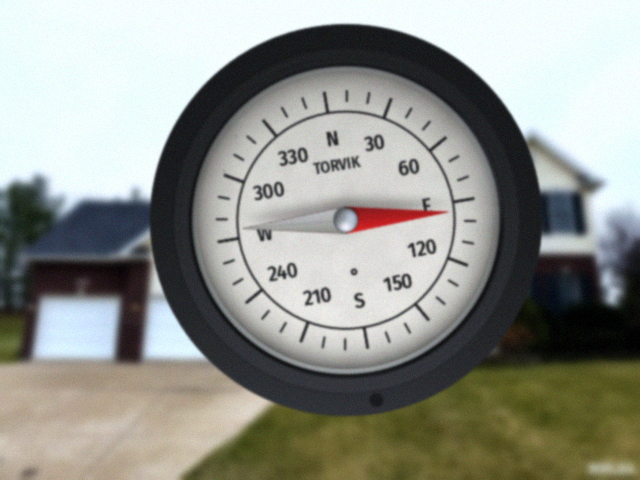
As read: value=95 unit=°
